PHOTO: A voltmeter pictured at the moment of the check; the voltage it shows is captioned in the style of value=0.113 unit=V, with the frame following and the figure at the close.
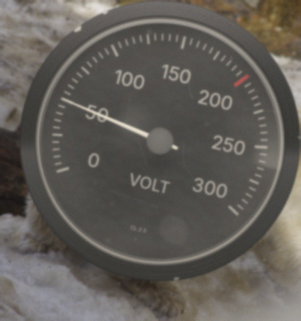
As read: value=50 unit=V
